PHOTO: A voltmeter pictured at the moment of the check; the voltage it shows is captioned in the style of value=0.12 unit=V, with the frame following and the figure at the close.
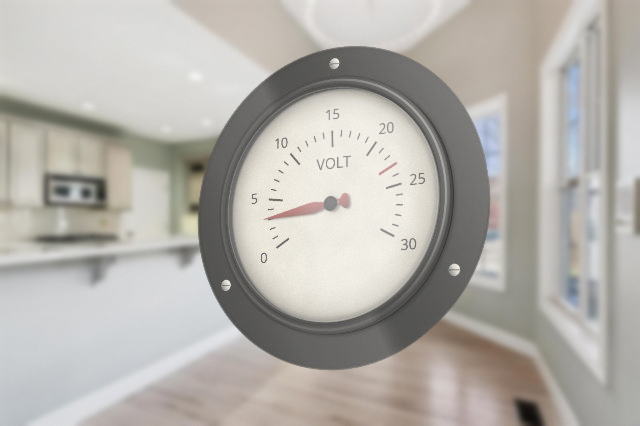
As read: value=3 unit=V
